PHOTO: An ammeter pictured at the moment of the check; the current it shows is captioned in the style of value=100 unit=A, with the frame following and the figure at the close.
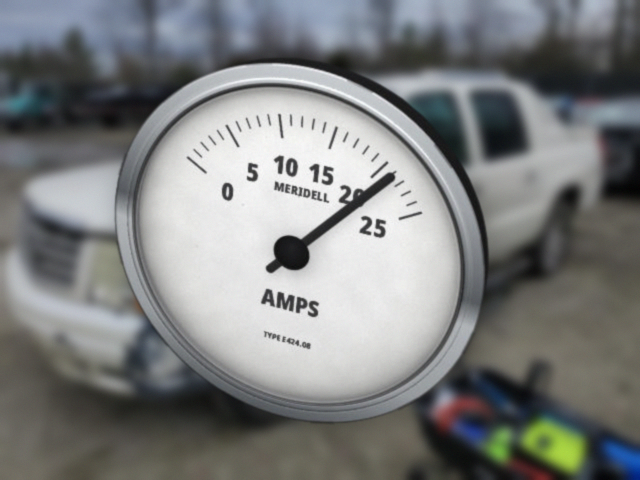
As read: value=21 unit=A
